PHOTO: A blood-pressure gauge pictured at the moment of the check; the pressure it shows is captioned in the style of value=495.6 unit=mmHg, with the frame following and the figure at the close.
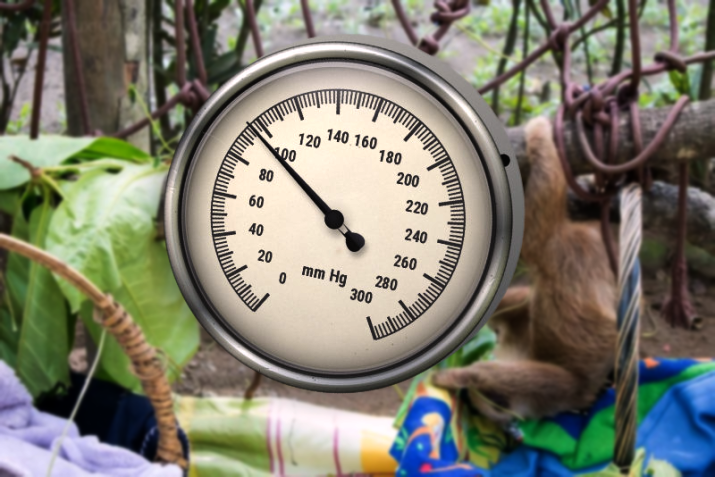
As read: value=96 unit=mmHg
